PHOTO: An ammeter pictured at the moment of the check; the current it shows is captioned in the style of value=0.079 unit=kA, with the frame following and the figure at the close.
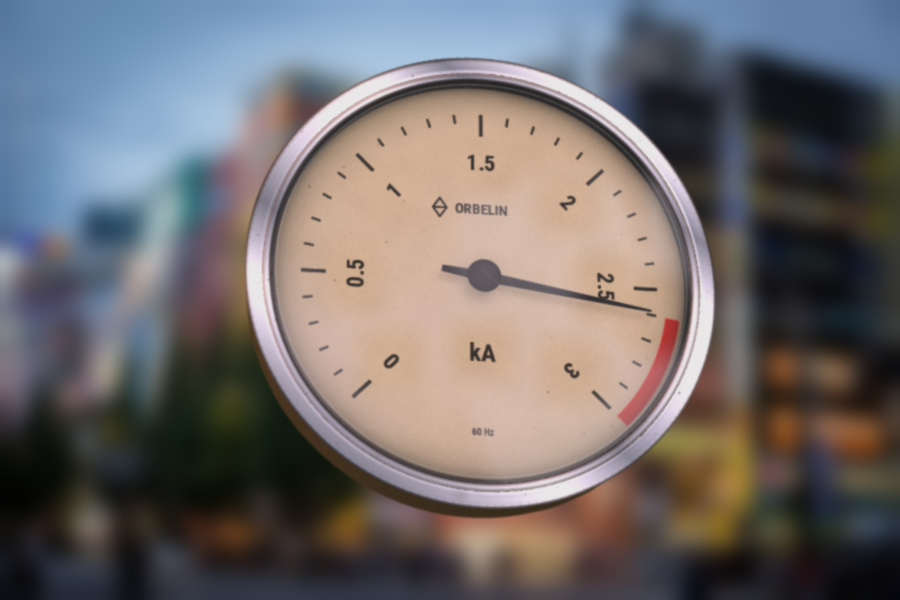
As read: value=2.6 unit=kA
